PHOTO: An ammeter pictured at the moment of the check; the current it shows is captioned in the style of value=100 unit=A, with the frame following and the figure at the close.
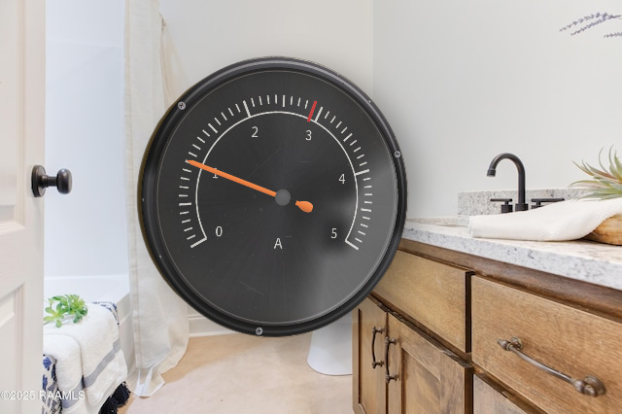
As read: value=1 unit=A
